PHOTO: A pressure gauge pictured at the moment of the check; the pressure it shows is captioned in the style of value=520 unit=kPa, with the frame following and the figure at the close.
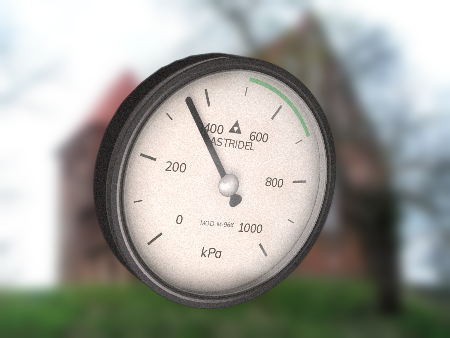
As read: value=350 unit=kPa
